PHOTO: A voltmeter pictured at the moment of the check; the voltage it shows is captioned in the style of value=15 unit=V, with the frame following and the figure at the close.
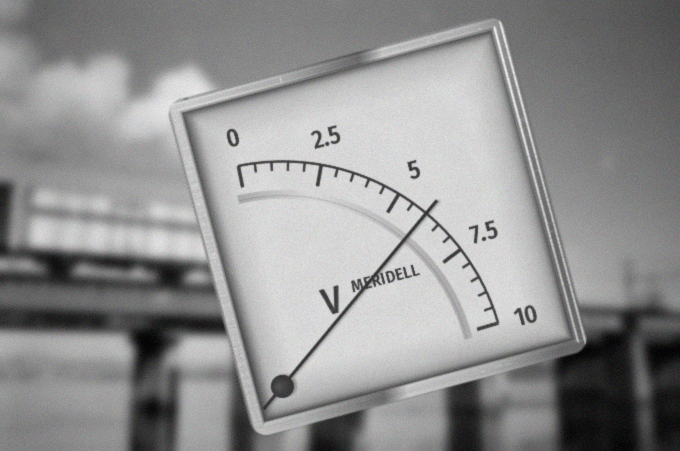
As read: value=6 unit=V
